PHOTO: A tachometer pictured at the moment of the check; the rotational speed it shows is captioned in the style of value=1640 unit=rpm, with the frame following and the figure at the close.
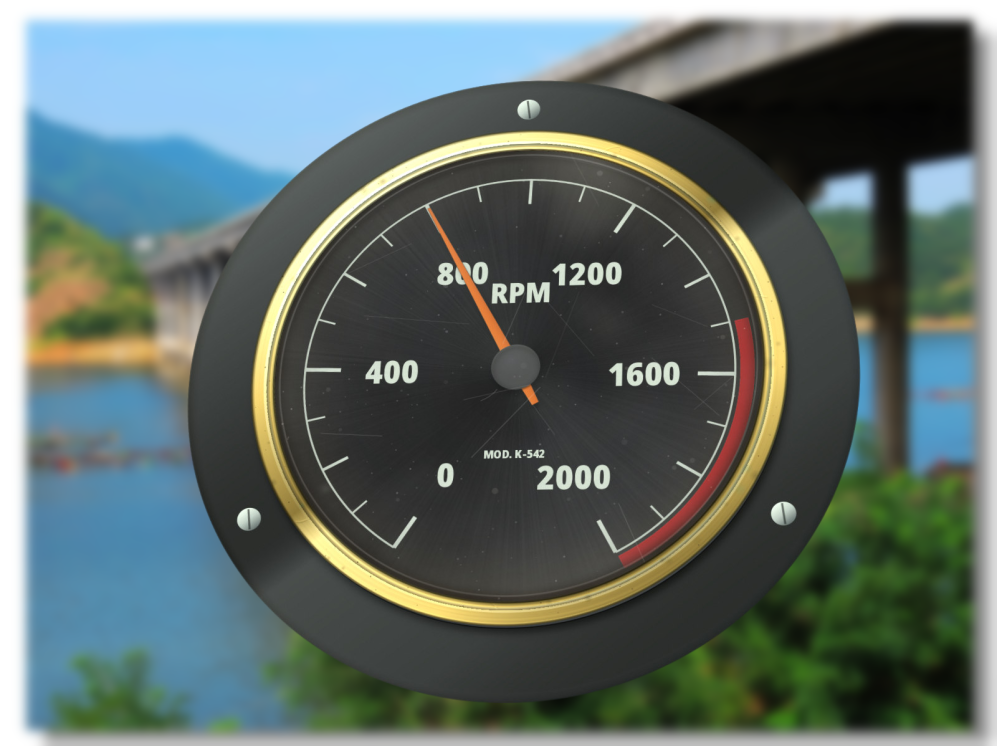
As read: value=800 unit=rpm
